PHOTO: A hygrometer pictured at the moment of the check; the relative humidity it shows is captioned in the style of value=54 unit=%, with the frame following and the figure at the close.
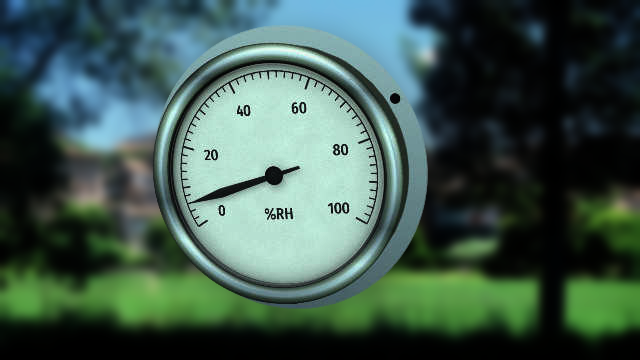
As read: value=6 unit=%
